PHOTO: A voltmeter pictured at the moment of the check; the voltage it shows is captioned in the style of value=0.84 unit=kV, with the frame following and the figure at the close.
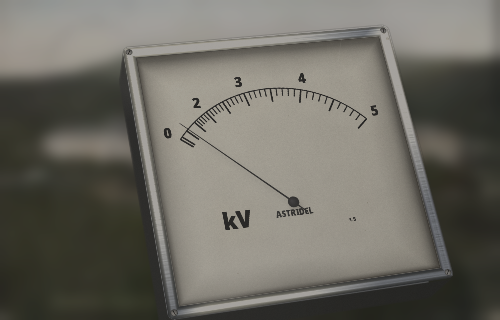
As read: value=1 unit=kV
